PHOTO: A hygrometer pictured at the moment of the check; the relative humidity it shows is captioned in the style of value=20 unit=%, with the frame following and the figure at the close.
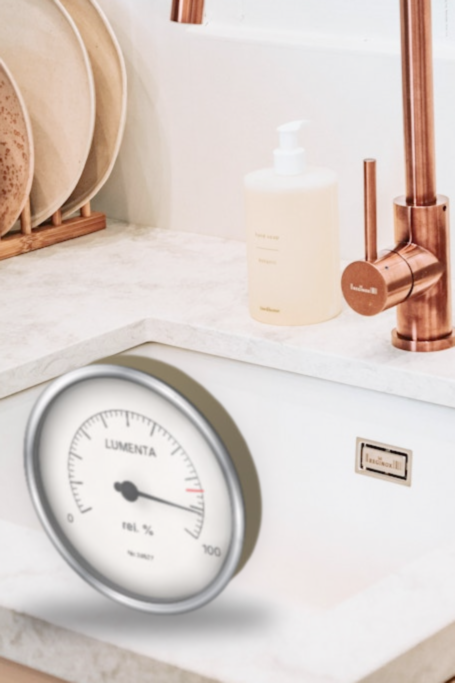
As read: value=90 unit=%
